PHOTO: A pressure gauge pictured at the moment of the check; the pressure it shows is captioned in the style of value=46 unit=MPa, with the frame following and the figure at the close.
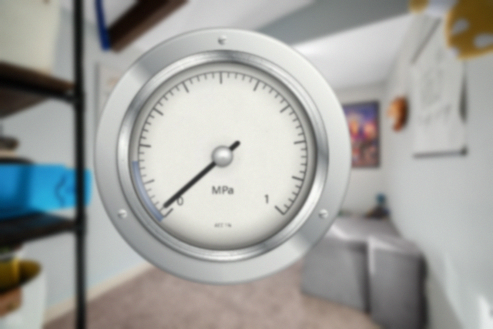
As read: value=0.02 unit=MPa
